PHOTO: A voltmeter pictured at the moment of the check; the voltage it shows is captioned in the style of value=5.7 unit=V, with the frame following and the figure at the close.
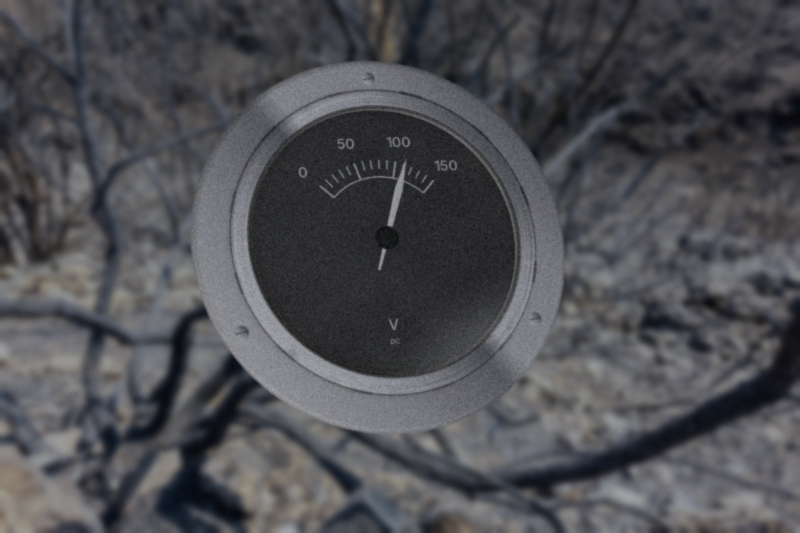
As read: value=110 unit=V
